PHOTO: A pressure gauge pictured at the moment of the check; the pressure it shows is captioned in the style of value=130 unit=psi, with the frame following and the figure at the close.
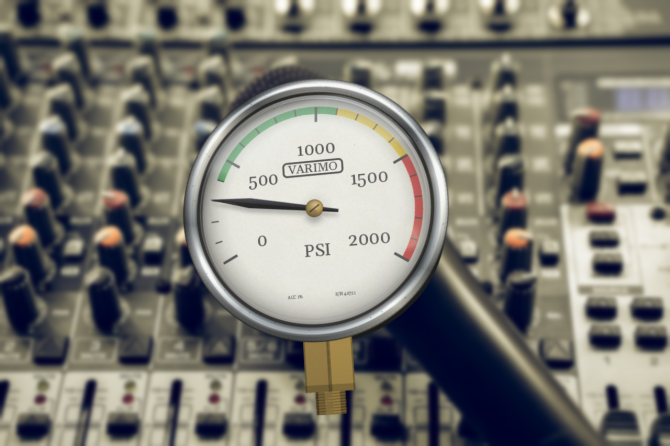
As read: value=300 unit=psi
